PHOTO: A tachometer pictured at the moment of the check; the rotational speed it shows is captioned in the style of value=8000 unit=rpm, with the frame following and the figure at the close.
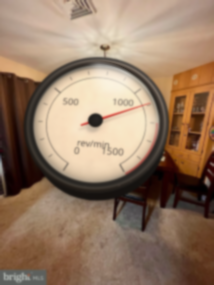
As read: value=1100 unit=rpm
